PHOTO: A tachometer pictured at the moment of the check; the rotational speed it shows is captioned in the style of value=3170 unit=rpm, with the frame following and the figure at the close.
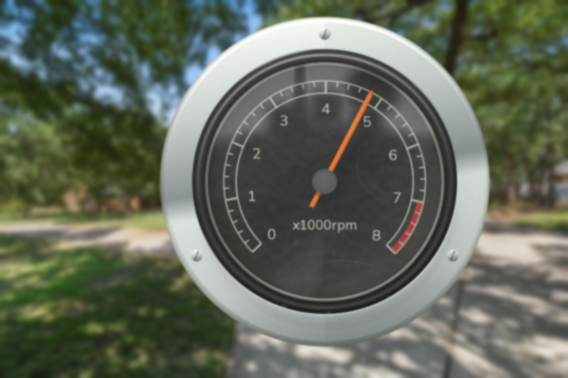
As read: value=4800 unit=rpm
